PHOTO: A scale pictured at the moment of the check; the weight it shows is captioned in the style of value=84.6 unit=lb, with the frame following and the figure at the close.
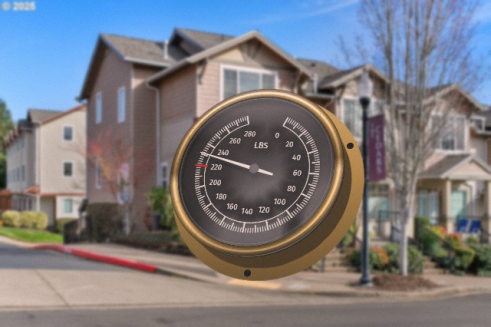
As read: value=230 unit=lb
